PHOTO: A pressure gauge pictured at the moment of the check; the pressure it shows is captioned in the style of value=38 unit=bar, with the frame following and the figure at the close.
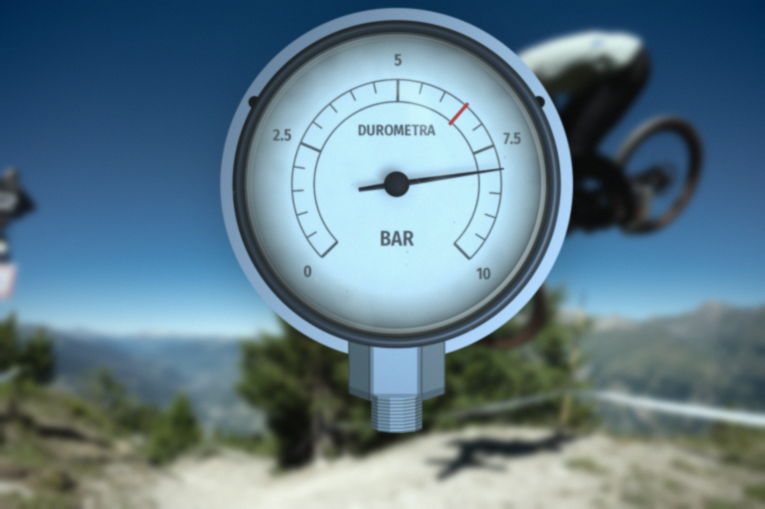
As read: value=8 unit=bar
